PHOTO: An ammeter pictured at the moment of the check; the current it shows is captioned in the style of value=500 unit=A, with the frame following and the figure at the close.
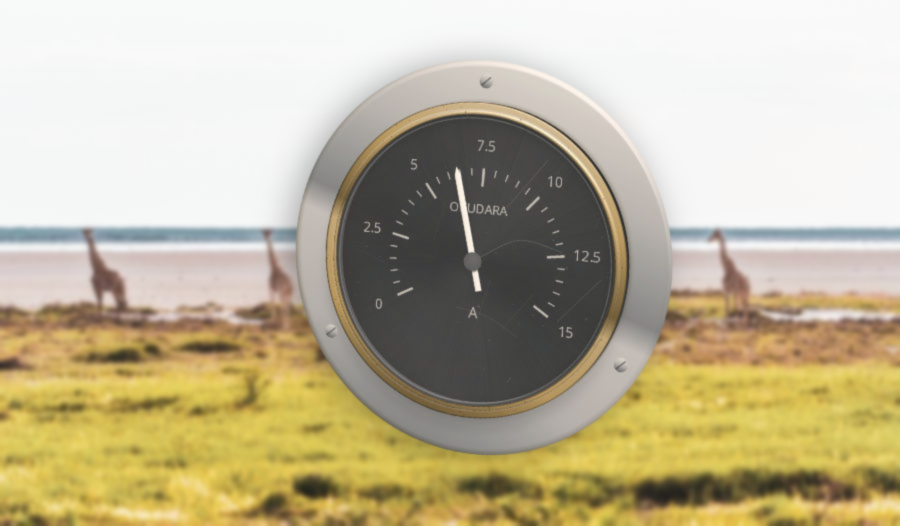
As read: value=6.5 unit=A
